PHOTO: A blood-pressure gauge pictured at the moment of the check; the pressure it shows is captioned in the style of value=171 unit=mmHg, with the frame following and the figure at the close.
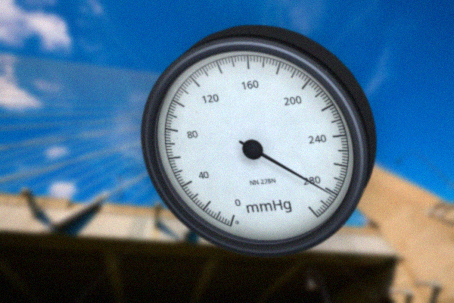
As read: value=280 unit=mmHg
